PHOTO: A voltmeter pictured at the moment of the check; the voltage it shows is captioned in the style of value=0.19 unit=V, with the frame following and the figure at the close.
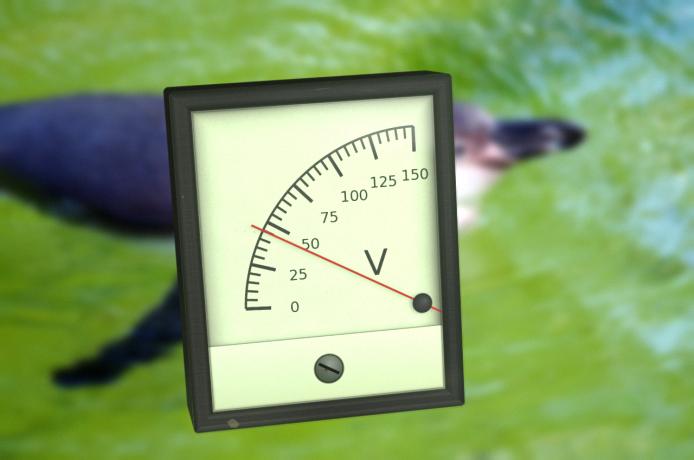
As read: value=45 unit=V
